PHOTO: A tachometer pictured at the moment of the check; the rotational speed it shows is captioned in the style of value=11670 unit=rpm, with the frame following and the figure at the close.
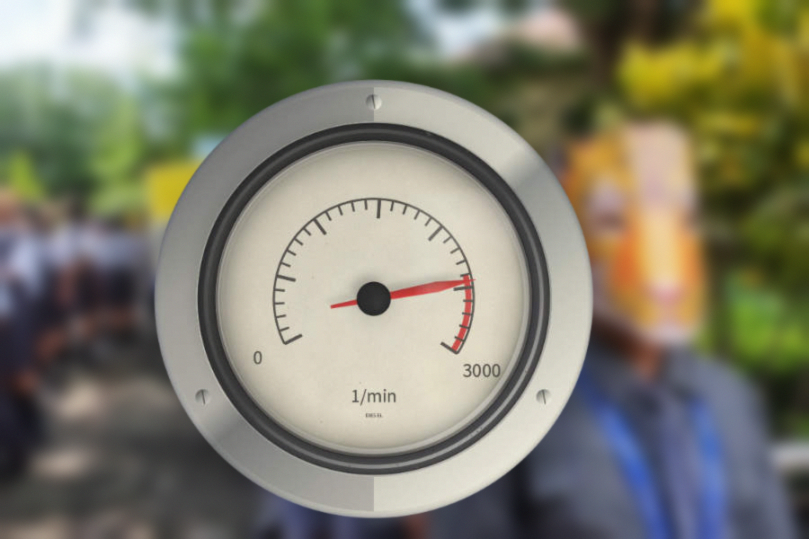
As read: value=2450 unit=rpm
